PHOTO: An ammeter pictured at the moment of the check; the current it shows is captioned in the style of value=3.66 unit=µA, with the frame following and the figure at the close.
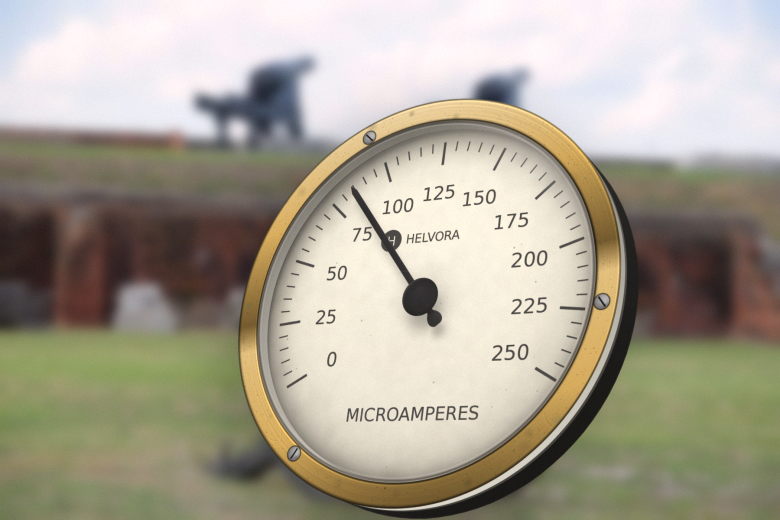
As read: value=85 unit=µA
